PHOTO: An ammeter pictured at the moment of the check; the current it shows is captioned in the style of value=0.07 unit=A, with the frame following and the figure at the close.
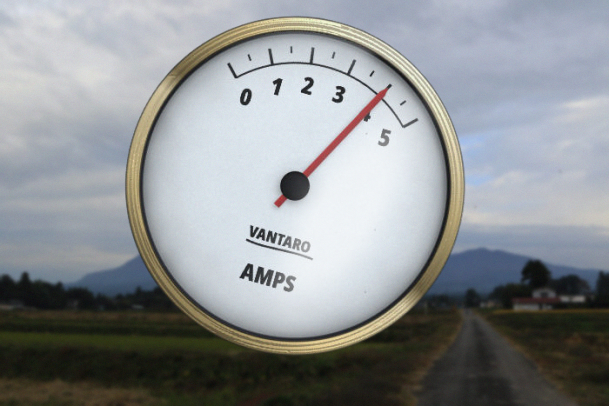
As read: value=4 unit=A
